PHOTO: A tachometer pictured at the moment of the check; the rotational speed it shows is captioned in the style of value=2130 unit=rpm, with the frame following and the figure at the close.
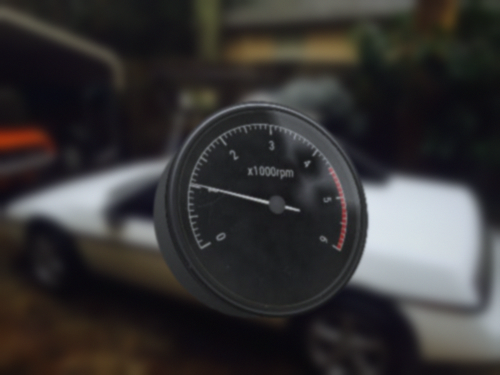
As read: value=1000 unit=rpm
